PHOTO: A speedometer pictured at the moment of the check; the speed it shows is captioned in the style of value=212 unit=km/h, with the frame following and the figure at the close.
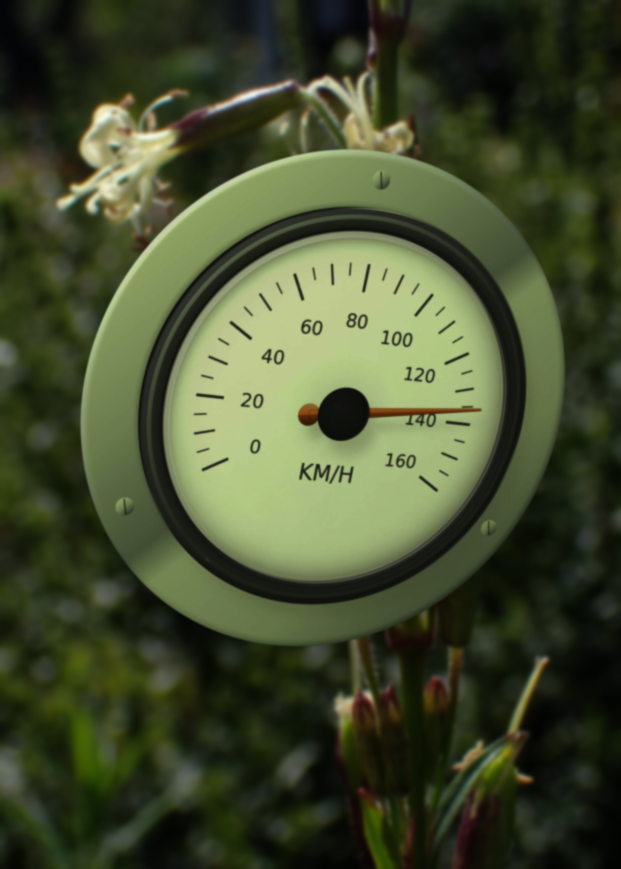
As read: value=135 unit=km/h
